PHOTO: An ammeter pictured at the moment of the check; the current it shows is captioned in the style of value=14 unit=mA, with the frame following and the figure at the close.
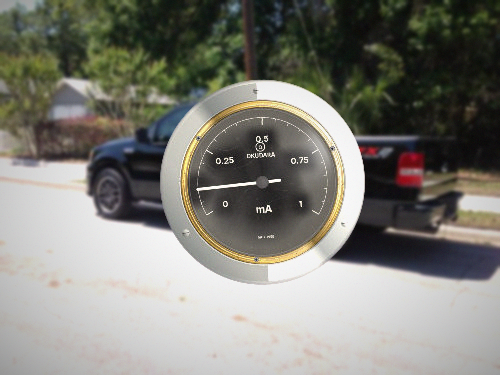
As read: value=0.1 unit=mA
